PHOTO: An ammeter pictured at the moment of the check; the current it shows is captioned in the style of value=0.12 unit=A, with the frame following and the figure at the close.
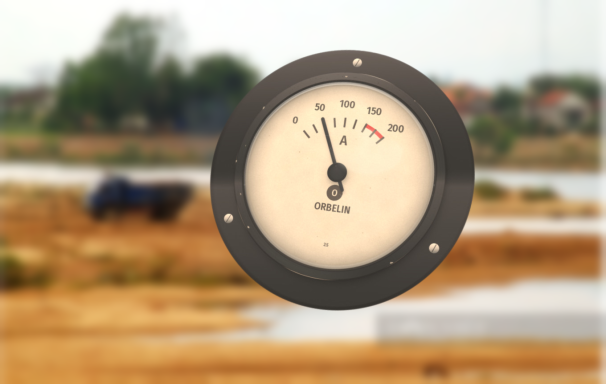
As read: value=50 unit=A
